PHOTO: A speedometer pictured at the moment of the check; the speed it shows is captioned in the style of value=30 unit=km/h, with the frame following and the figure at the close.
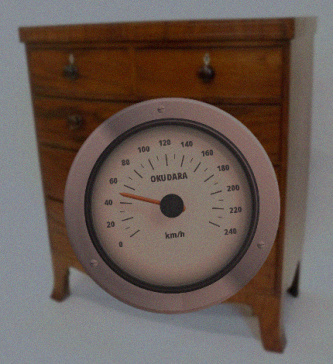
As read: value=50 unit=km/h
